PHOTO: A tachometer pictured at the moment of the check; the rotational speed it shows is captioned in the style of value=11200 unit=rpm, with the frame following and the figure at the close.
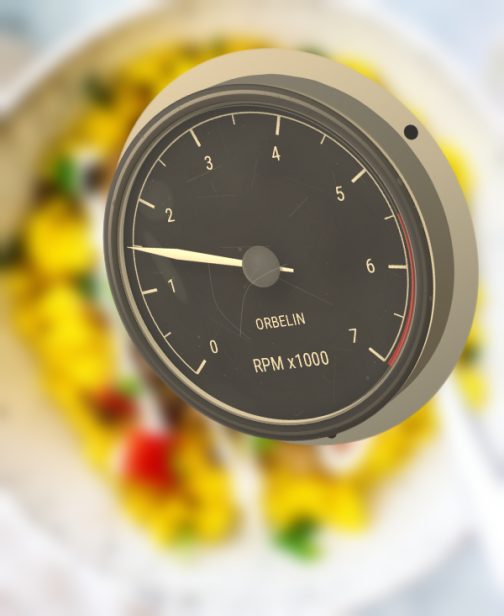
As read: value=1500 unit=rpm
